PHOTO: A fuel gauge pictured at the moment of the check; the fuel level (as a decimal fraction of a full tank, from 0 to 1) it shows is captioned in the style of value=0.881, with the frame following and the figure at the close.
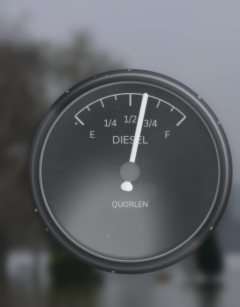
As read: value=0.625
